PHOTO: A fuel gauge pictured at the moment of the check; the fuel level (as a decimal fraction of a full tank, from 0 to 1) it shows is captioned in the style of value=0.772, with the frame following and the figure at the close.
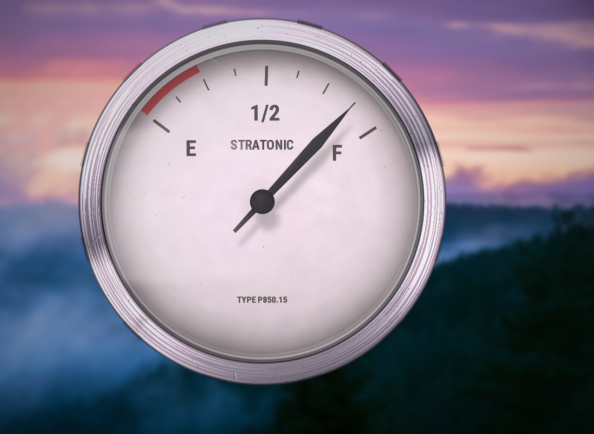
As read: value=0.875
